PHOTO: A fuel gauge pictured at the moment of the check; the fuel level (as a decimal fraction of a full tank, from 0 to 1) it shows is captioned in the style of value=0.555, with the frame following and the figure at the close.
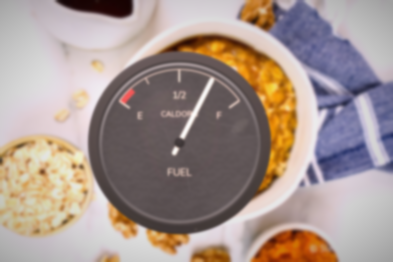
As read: value=0.75
